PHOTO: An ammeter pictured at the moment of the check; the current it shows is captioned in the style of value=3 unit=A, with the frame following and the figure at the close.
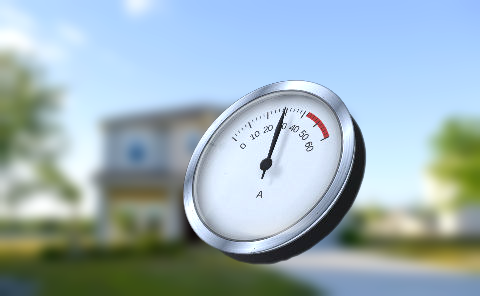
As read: value=30 unit=A
